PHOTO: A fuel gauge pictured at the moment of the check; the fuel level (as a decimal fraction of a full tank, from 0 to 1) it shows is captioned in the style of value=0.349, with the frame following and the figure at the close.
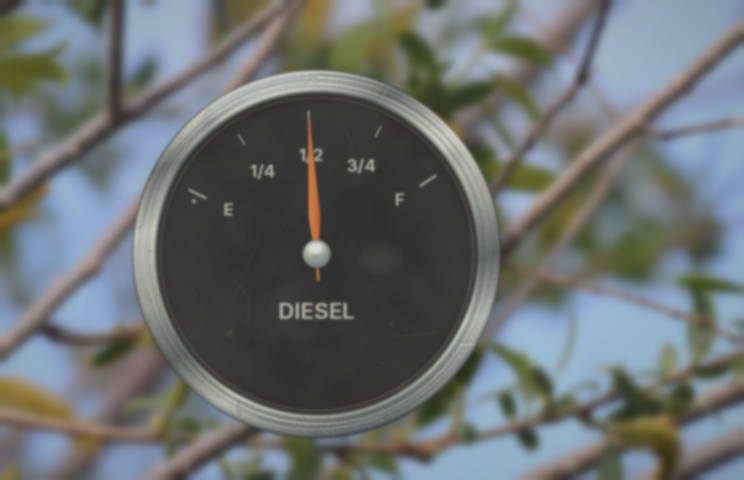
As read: value=0.5
